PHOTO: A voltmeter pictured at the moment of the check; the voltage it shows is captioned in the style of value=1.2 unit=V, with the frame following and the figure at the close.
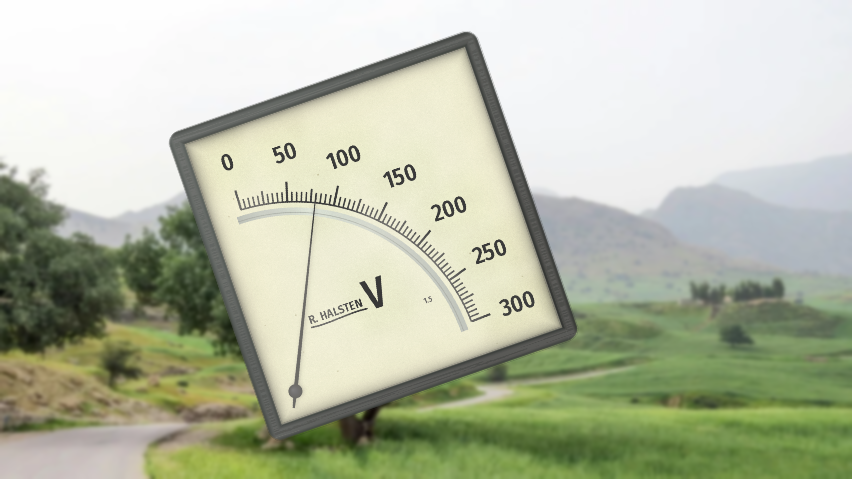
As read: value=80 unit=V
